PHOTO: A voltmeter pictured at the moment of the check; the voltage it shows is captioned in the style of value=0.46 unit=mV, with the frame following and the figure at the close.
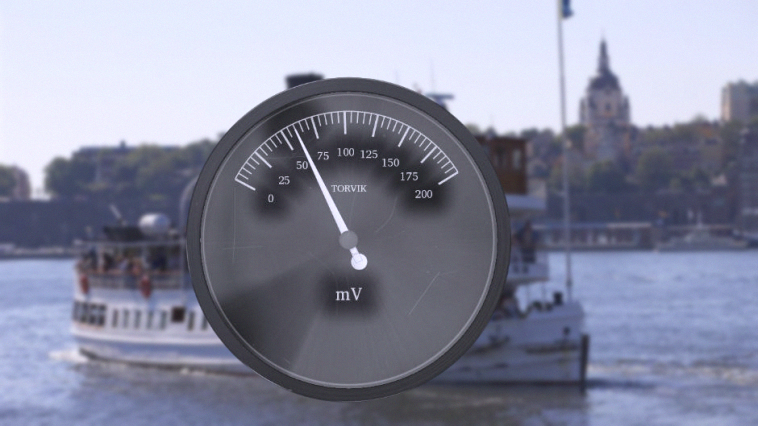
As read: value=60 unit=mV
